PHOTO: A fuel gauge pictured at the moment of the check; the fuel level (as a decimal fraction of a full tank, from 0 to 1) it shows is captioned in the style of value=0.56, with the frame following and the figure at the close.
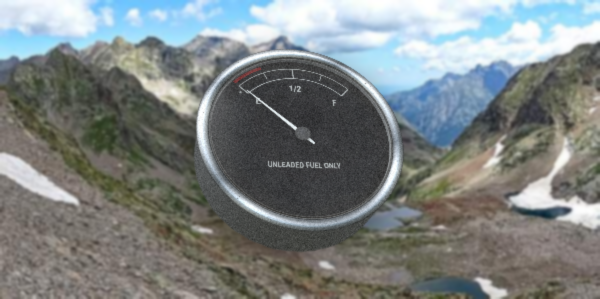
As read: value=0
